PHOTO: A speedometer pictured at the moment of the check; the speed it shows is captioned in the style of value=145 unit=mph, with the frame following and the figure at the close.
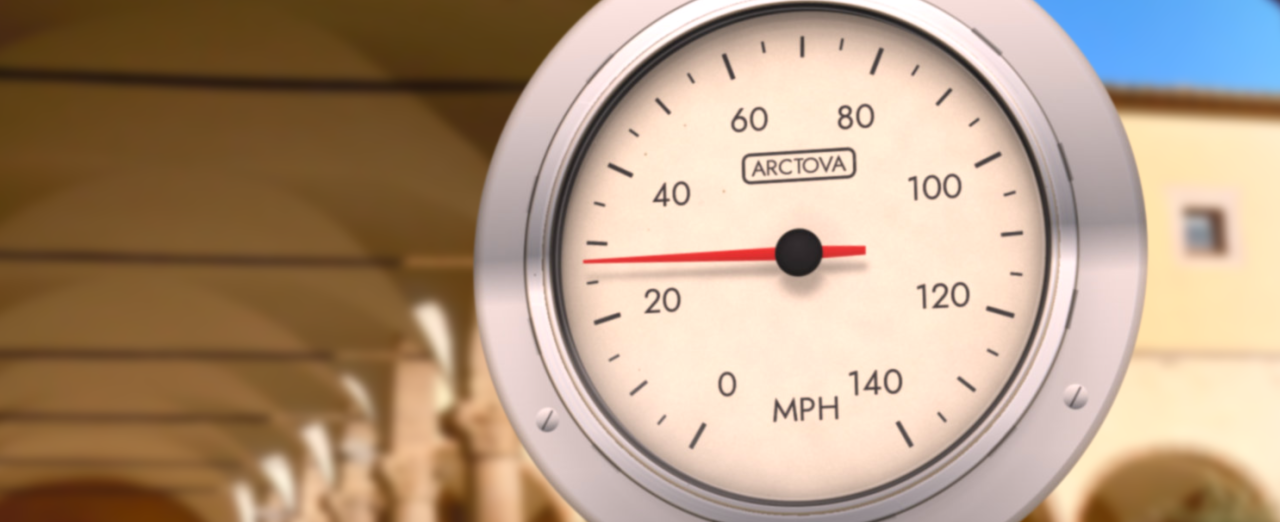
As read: value=27.5 unit=mph
